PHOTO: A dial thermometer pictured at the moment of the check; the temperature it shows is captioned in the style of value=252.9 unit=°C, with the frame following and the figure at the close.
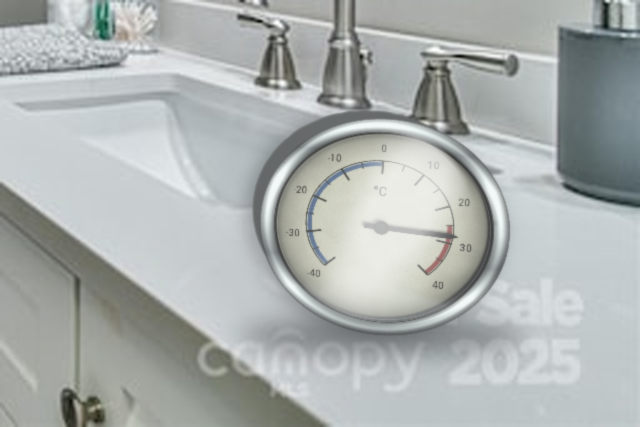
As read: value=27.5 unit=°C
